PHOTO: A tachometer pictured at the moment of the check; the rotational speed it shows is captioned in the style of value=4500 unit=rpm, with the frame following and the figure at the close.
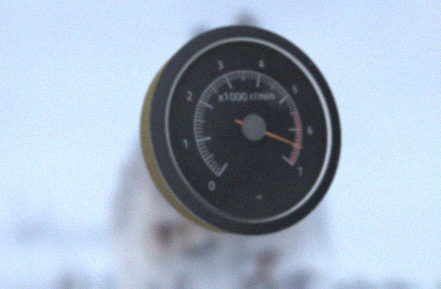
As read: value=6500 unit=rpm
